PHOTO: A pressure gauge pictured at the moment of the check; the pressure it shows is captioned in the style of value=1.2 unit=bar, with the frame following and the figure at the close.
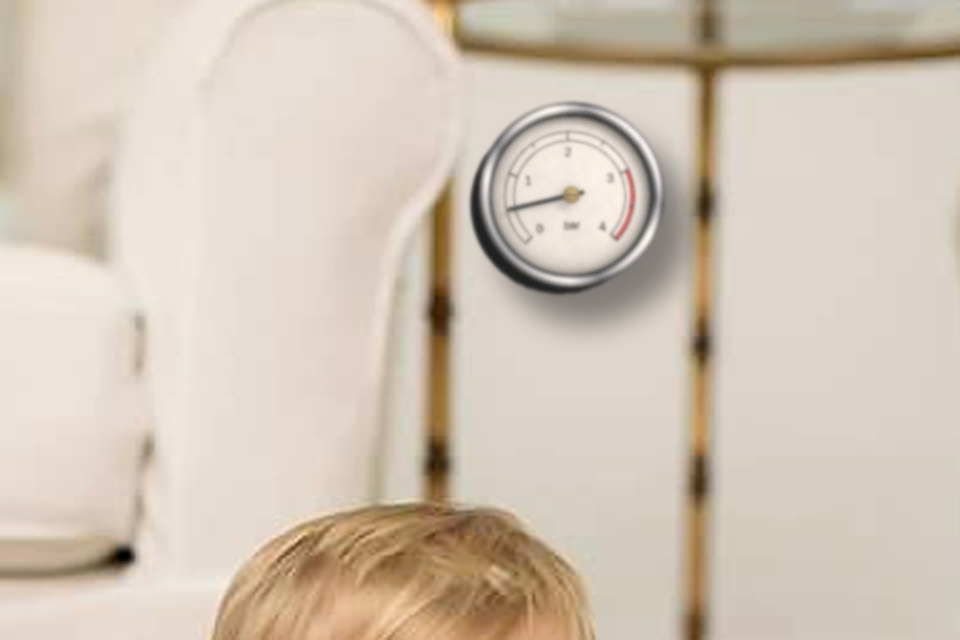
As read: value=0.5 unit=bar
